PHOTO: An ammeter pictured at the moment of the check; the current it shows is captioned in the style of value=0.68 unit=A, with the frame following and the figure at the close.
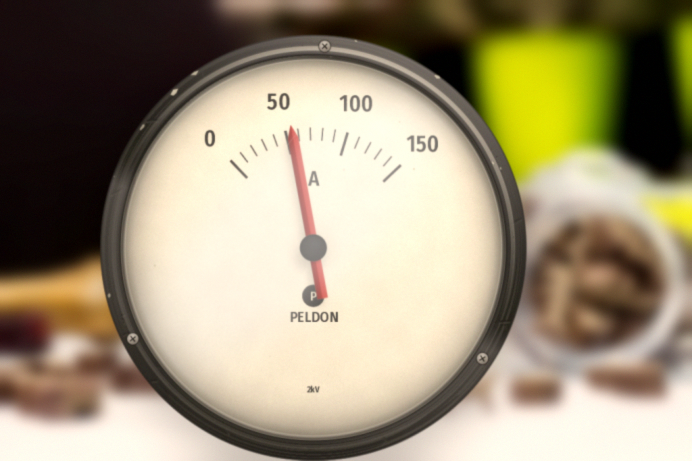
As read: value=55 unit=A
